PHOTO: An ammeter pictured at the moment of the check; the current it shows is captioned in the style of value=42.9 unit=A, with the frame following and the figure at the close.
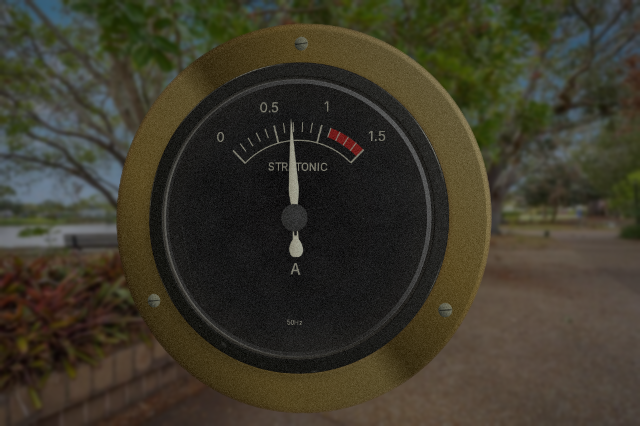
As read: value=0.7 unit=A
